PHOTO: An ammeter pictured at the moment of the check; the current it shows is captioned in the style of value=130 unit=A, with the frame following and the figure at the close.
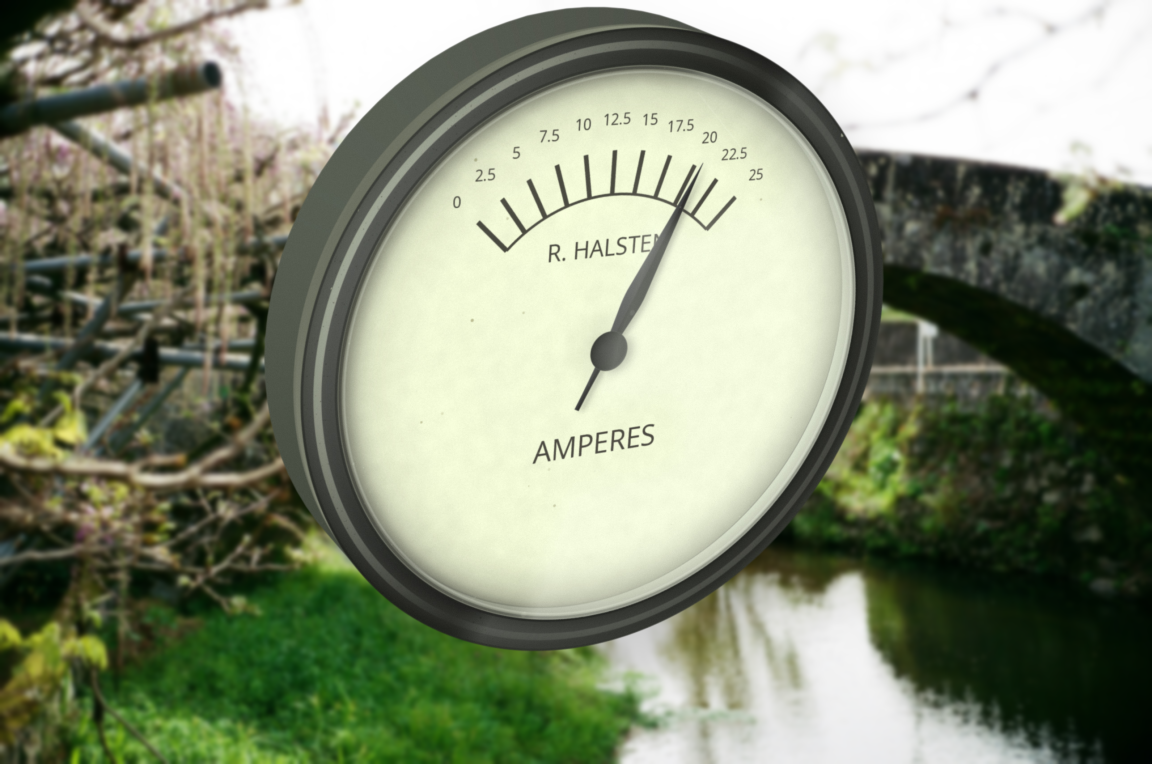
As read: value=20 unit=A
